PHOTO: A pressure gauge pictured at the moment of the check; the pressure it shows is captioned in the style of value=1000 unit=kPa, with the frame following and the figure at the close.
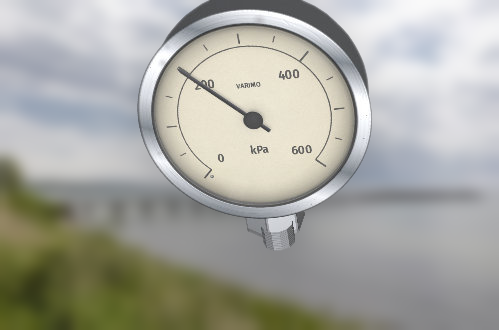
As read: value=200 unit=kPa
